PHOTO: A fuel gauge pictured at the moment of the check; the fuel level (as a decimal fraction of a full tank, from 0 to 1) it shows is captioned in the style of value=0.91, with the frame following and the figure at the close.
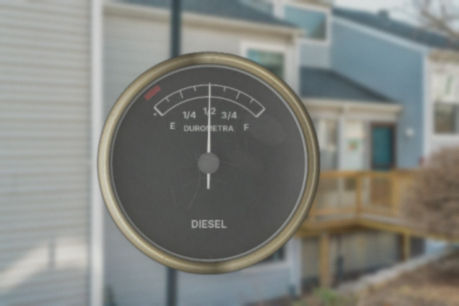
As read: value=0.5
